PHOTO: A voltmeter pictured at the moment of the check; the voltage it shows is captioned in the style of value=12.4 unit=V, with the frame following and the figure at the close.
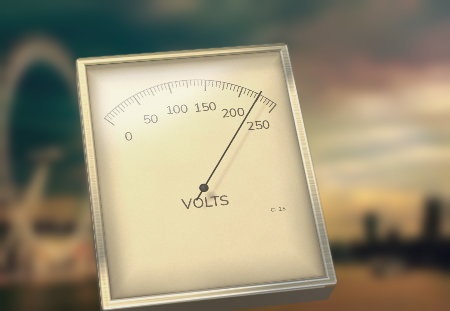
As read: value=225 unit=V
